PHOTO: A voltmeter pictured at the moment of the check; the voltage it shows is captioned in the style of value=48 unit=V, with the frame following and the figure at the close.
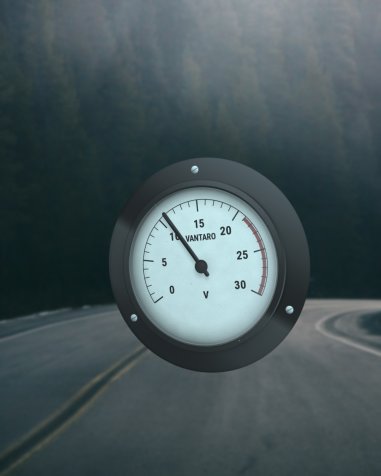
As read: value=11 unit=V
